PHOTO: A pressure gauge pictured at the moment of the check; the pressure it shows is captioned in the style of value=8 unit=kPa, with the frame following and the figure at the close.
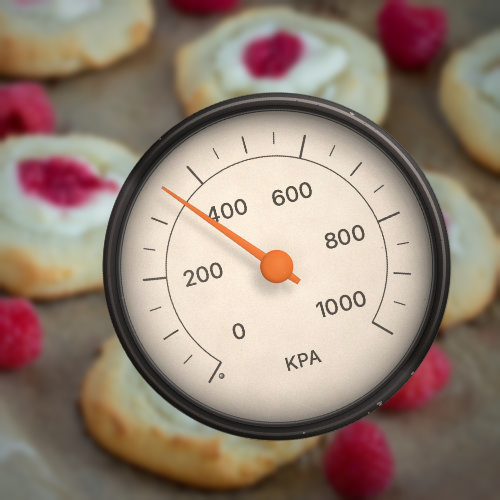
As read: value=350 unit=kPa
